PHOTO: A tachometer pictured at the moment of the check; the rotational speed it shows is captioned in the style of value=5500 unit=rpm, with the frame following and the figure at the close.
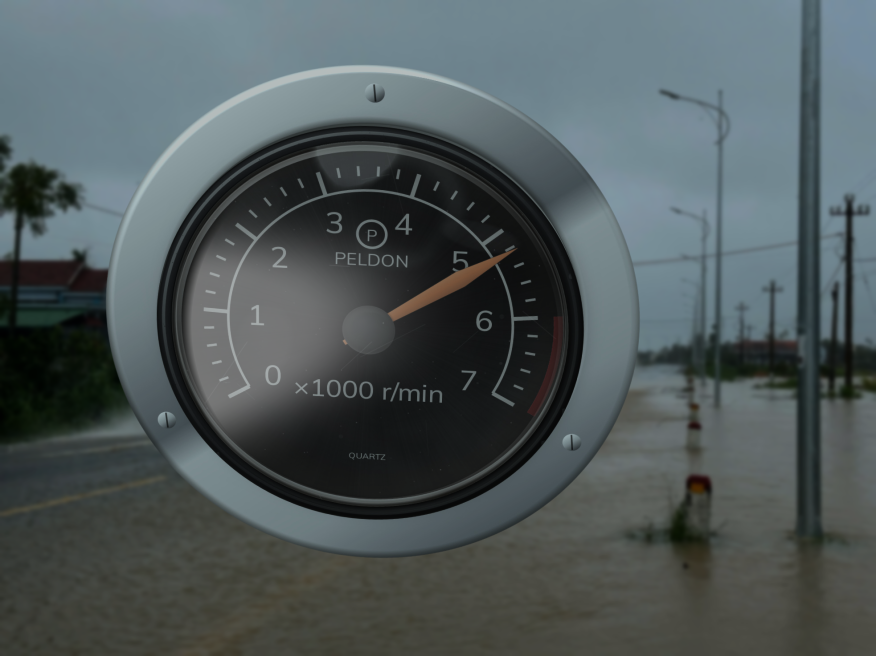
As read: value=5200 unit=rpm
